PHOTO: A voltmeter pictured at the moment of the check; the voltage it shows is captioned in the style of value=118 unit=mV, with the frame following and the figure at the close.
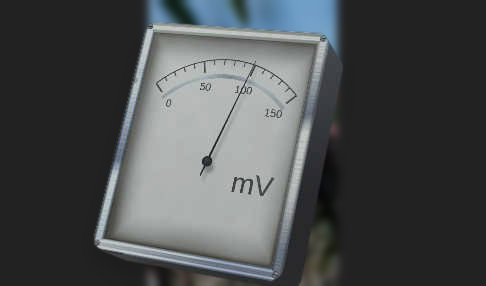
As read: value=100 unit=mV
